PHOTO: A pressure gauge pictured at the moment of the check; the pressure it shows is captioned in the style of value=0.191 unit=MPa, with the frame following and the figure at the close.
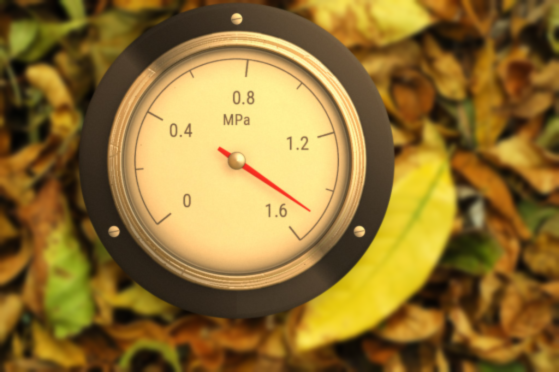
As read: value=1.5 unit=MPa
